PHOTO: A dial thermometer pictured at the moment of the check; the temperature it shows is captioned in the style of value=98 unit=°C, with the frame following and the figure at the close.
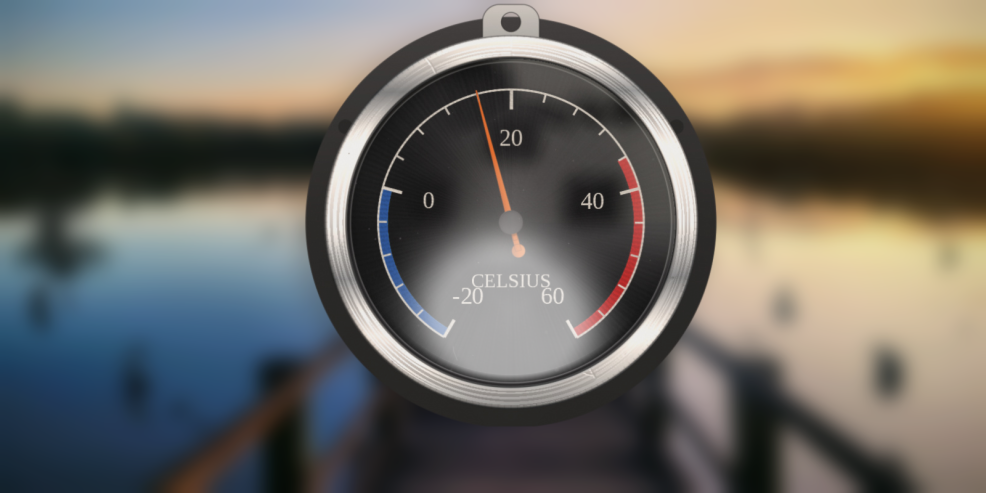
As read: value=16 unit=°C
